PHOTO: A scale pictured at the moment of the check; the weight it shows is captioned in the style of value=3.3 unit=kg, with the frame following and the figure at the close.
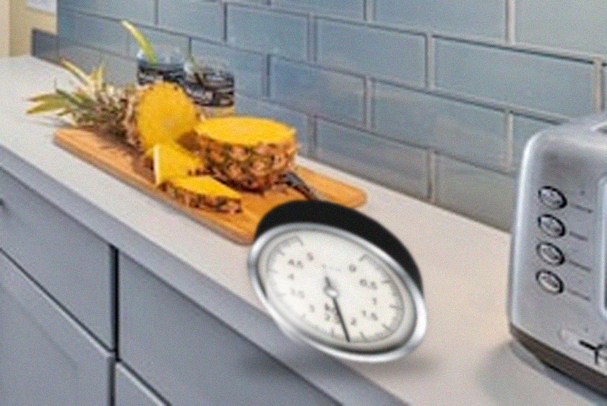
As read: value=2.25 unit=kg
